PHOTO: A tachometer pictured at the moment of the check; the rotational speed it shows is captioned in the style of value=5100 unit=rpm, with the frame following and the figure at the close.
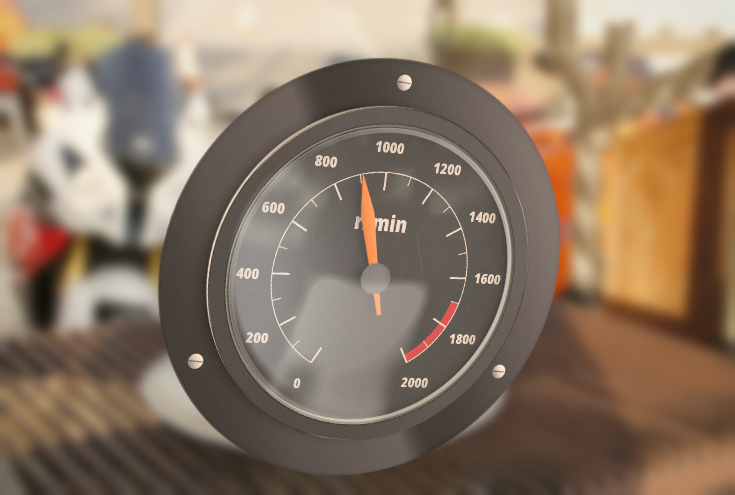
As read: value=900 unit=rpm
